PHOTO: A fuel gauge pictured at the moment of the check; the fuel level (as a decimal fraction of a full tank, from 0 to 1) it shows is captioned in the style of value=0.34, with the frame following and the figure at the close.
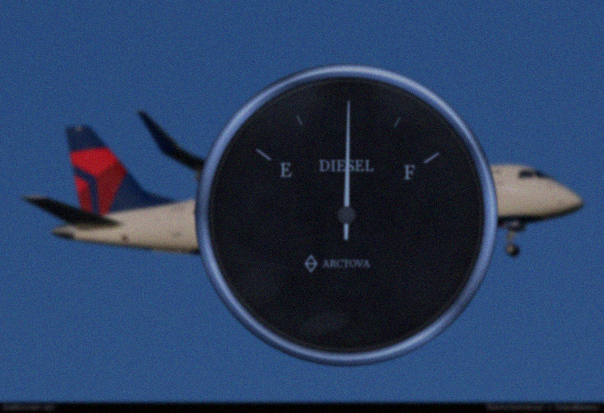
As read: value=0.5
